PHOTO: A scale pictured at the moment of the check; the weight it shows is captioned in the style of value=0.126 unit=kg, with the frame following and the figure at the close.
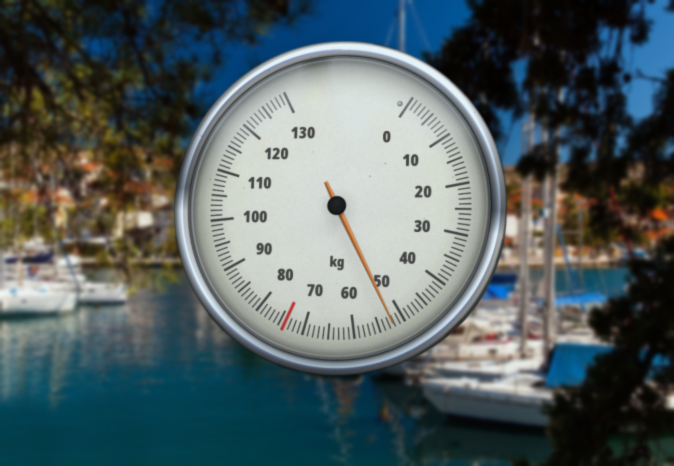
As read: value=52 unit=kg
